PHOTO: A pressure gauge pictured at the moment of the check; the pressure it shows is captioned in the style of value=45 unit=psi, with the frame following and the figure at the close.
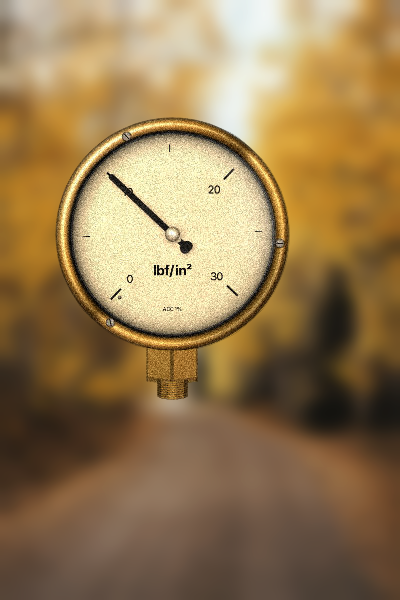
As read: value=10 unit=psi
